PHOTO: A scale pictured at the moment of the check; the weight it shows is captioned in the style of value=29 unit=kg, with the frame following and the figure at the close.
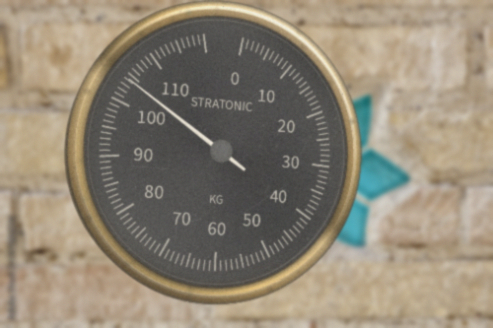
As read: value=104 unit=kg
